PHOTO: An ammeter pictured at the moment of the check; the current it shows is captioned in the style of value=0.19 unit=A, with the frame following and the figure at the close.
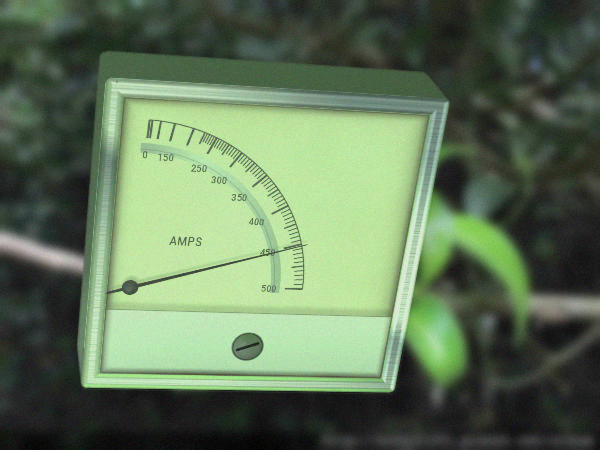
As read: value=450 unit=A
